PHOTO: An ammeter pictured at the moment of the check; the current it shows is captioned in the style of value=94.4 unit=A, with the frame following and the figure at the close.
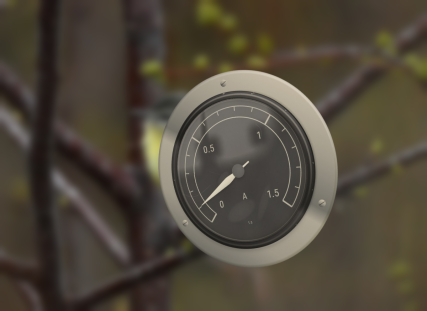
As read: value=0.1 unit=A
